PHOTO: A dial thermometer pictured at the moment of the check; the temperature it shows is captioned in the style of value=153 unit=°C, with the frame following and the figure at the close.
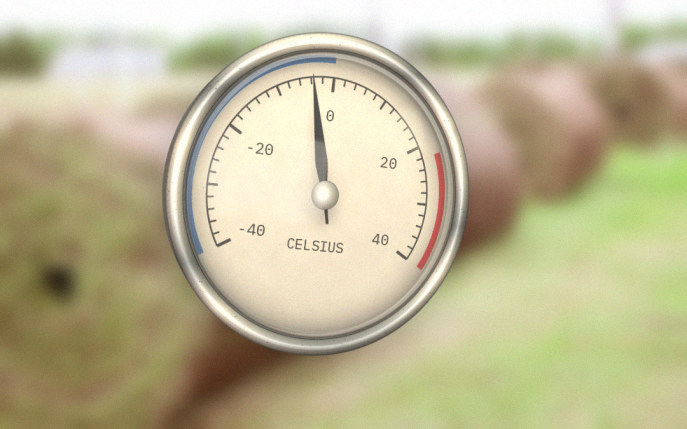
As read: value=-4 unit=°C
